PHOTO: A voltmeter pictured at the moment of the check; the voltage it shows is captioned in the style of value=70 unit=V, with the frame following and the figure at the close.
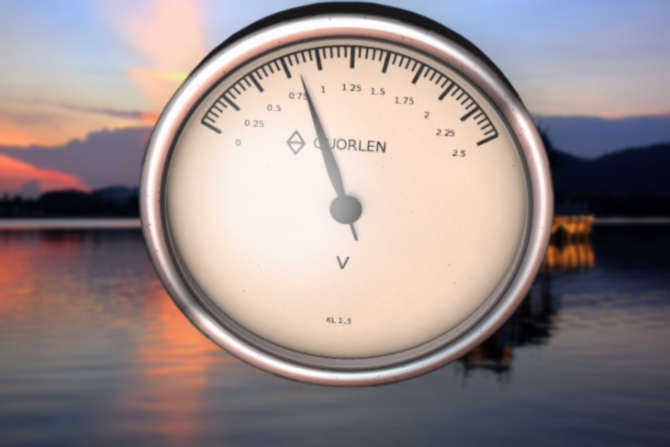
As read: value=0.85 unit=V
